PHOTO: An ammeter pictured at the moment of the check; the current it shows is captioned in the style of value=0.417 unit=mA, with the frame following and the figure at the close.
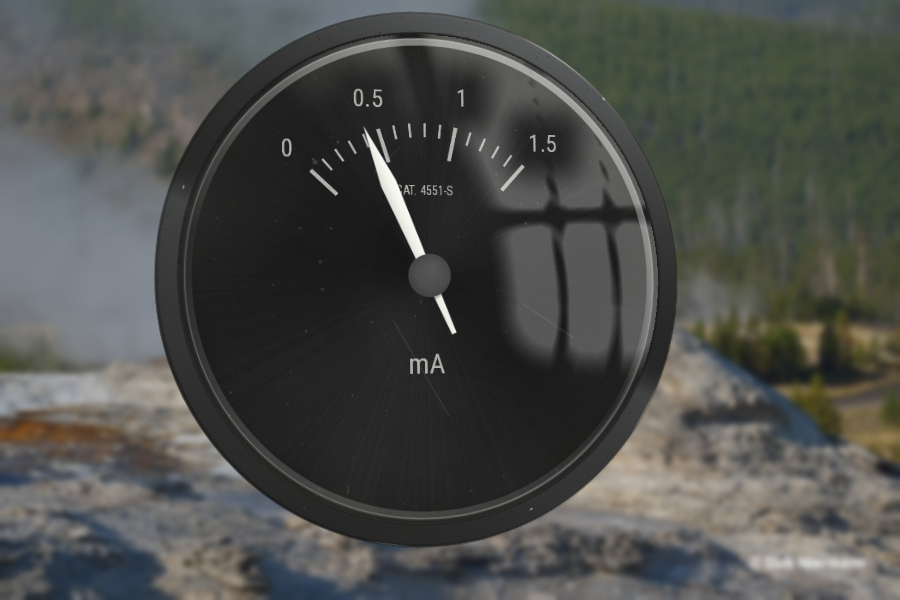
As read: value=0.4 unit=mA
